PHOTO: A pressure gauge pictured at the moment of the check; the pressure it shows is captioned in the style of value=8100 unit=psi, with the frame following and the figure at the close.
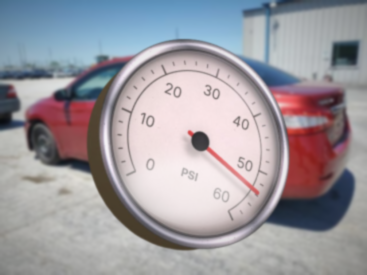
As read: value=54 unit=psi
